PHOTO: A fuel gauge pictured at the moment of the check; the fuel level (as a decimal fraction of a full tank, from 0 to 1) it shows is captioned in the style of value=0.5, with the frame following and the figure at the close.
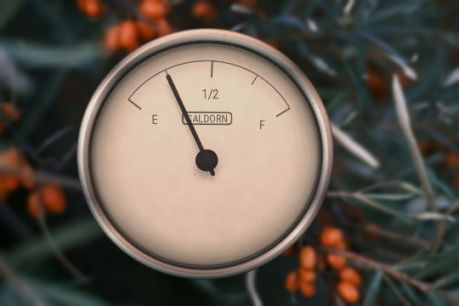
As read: value=0.25
